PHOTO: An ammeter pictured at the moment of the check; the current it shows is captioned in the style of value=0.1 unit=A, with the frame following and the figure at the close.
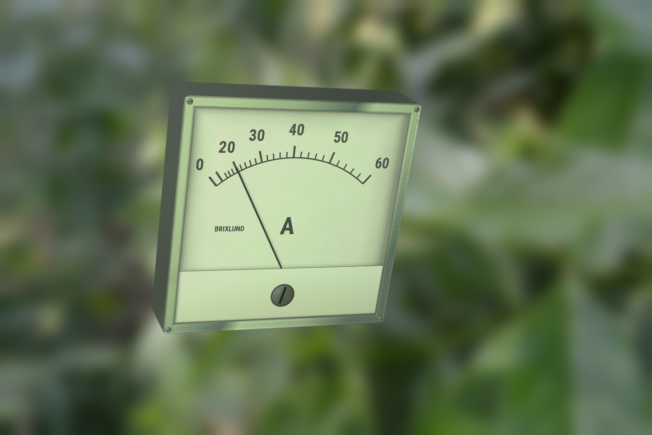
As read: value=20 unit=A
